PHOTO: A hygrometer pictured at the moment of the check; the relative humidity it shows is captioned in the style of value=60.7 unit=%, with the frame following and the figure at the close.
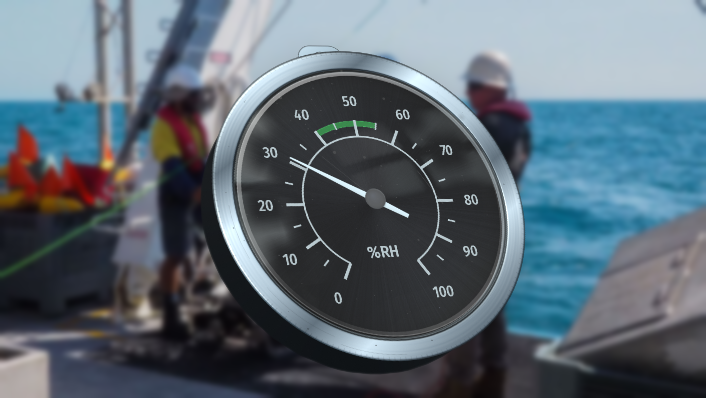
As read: value=30 unit=%
